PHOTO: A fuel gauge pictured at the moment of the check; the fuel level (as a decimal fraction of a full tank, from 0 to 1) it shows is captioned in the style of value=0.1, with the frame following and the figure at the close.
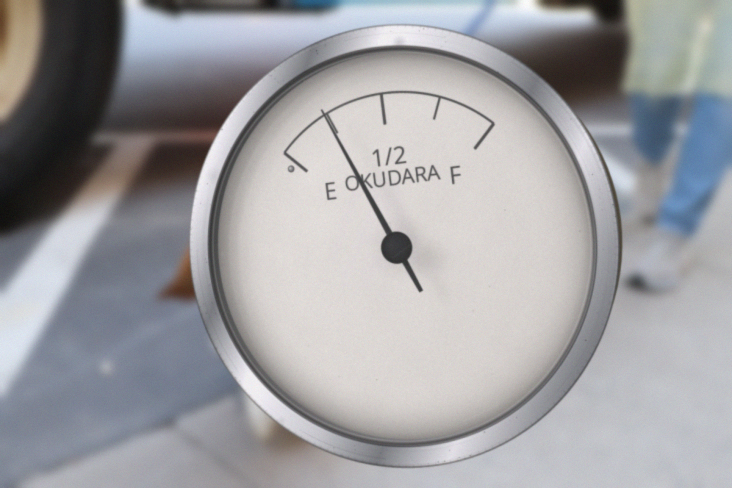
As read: value=0.25
